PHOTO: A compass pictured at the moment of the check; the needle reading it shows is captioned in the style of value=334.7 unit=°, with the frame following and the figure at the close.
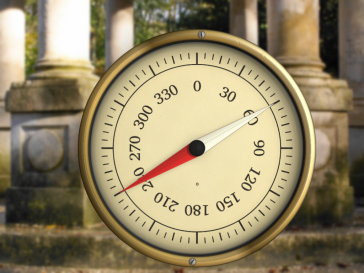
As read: value=240 unit=°
